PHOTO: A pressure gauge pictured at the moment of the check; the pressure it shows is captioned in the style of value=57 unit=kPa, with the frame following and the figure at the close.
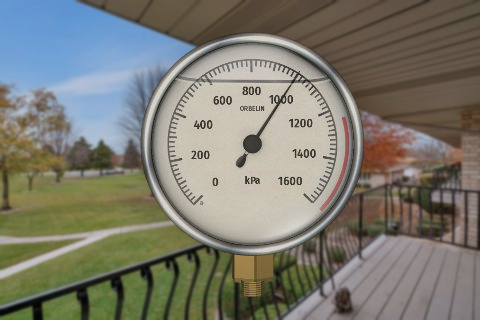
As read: value=1000 unit=kPa
